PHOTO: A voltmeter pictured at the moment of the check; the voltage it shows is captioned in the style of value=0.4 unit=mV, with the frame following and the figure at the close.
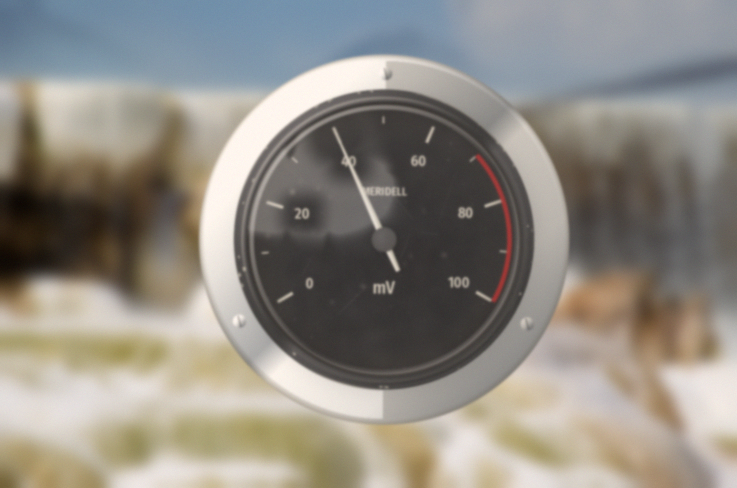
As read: value=40 unit=mV
